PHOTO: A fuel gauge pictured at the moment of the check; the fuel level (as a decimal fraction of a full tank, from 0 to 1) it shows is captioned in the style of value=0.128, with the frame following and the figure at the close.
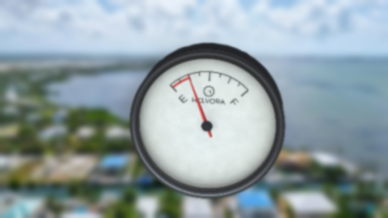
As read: value=0.25
